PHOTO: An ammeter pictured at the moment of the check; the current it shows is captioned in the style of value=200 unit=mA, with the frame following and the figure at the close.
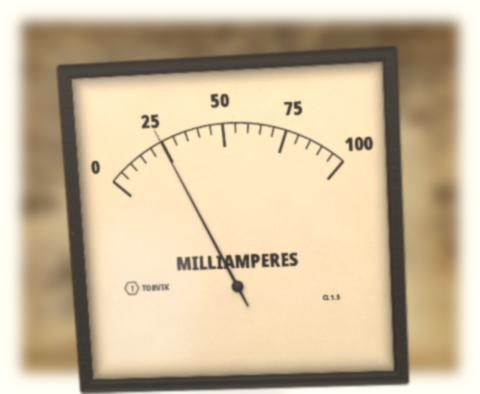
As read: value=25 unit=mA
